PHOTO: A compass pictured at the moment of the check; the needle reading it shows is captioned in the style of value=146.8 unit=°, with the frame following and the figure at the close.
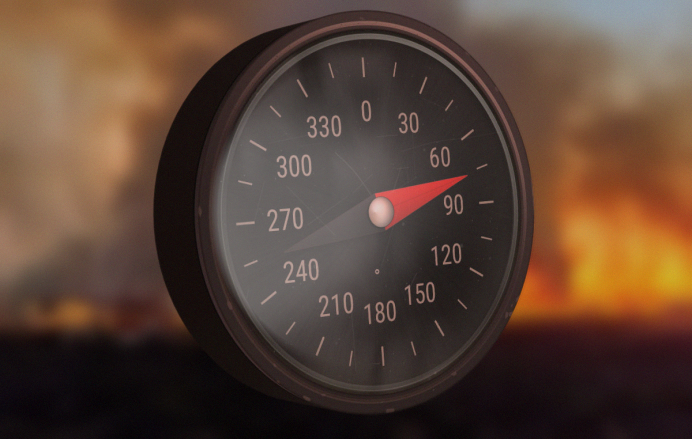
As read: value=75 unit=°
